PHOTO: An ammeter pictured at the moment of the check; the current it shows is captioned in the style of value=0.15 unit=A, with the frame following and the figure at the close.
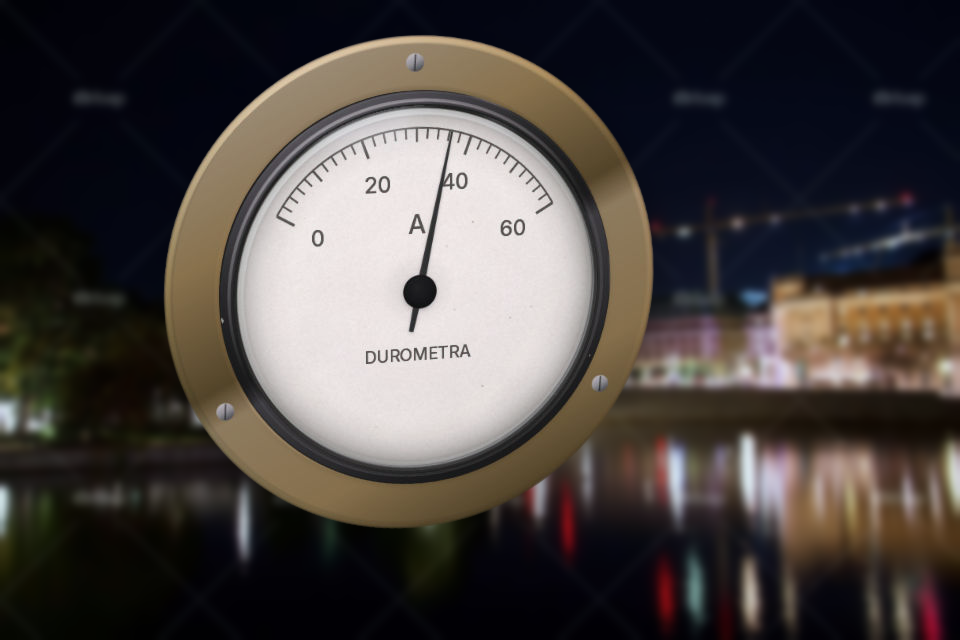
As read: value=36 unit=A
